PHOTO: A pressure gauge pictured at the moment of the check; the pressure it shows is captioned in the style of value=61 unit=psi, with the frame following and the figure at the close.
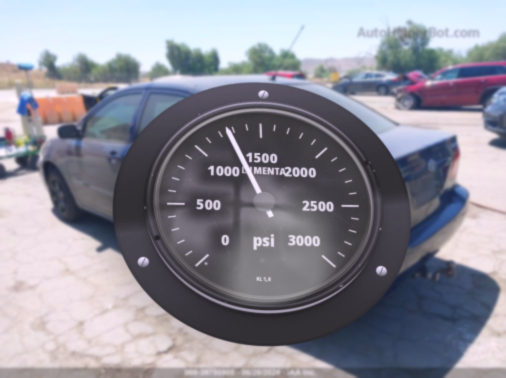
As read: value=1250 unit=psi
